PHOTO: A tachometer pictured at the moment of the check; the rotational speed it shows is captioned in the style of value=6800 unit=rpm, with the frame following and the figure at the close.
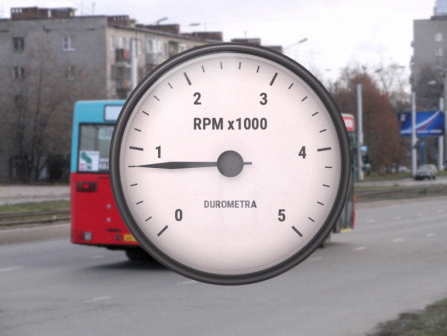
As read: value=800 unit=rpm
